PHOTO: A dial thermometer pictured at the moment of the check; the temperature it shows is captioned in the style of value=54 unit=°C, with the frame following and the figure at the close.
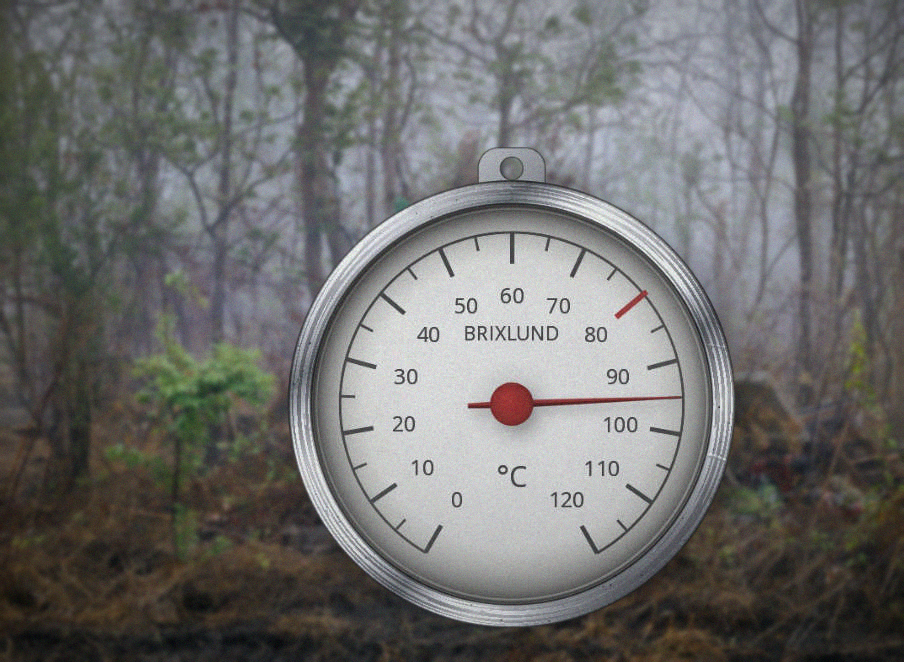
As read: value=95 unit=°C
